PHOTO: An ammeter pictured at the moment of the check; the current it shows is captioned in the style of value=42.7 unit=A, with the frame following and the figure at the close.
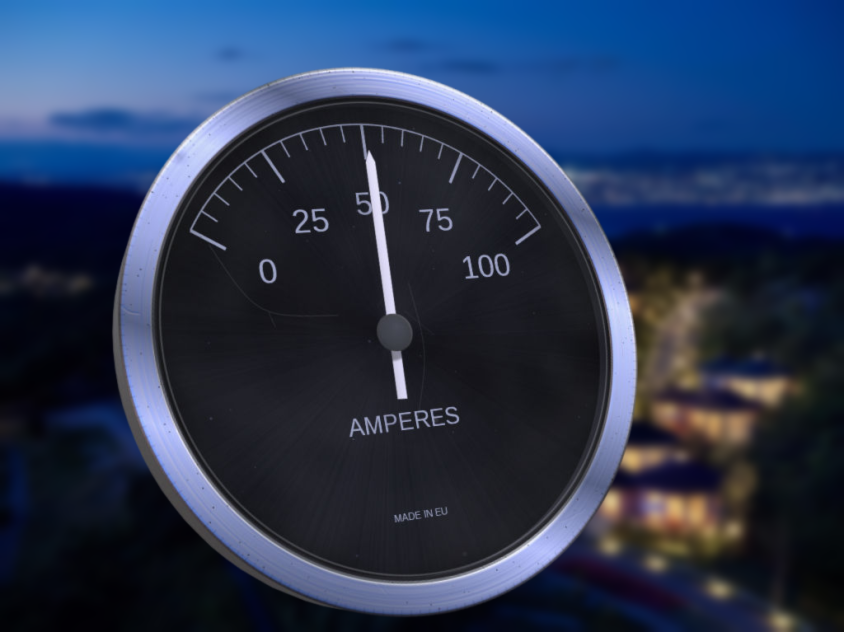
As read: value=50 unit=A
